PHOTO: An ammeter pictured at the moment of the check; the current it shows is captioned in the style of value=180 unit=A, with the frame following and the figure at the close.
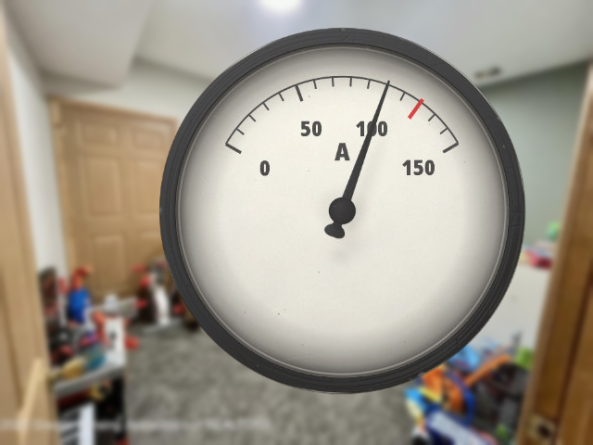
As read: value=100 unit=A
